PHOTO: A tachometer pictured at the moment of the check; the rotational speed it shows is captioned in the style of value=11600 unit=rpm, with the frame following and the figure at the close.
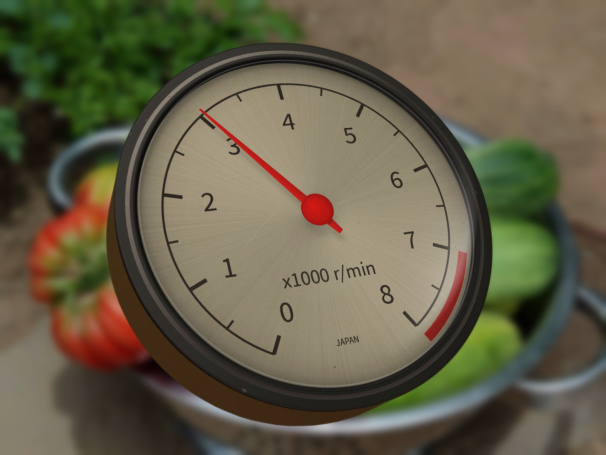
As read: value=3000 unit=rpm
